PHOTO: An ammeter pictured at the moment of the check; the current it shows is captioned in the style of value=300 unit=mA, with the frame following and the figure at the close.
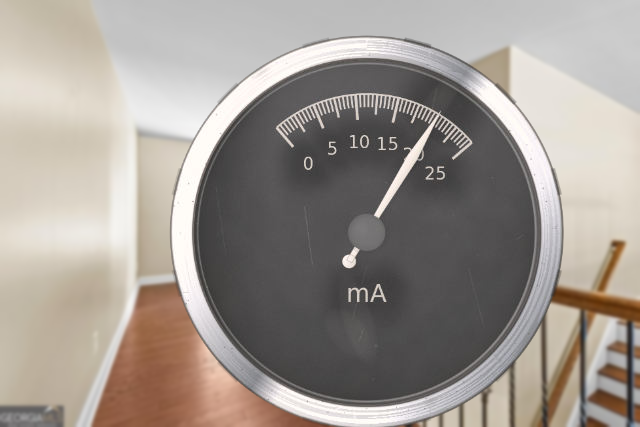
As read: value=20 unit=mA
